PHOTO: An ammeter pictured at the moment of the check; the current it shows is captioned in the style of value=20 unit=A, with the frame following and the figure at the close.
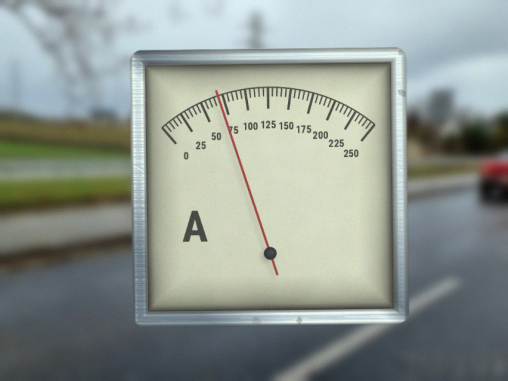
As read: value=70 unit=A
